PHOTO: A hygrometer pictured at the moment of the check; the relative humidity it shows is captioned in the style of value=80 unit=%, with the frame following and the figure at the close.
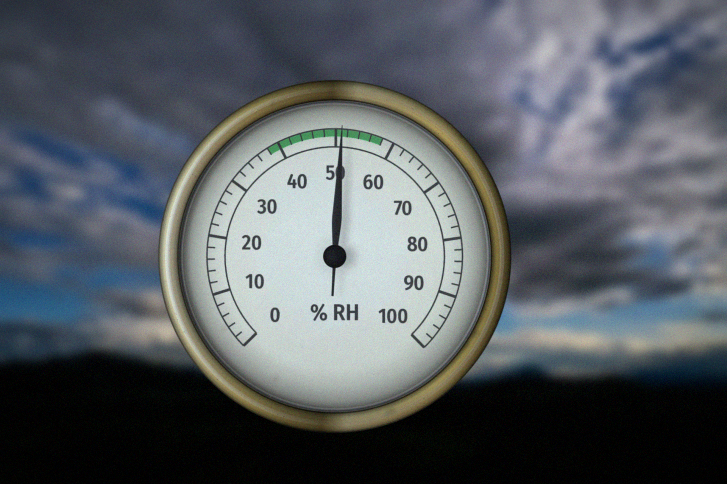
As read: value=51 unit=%
